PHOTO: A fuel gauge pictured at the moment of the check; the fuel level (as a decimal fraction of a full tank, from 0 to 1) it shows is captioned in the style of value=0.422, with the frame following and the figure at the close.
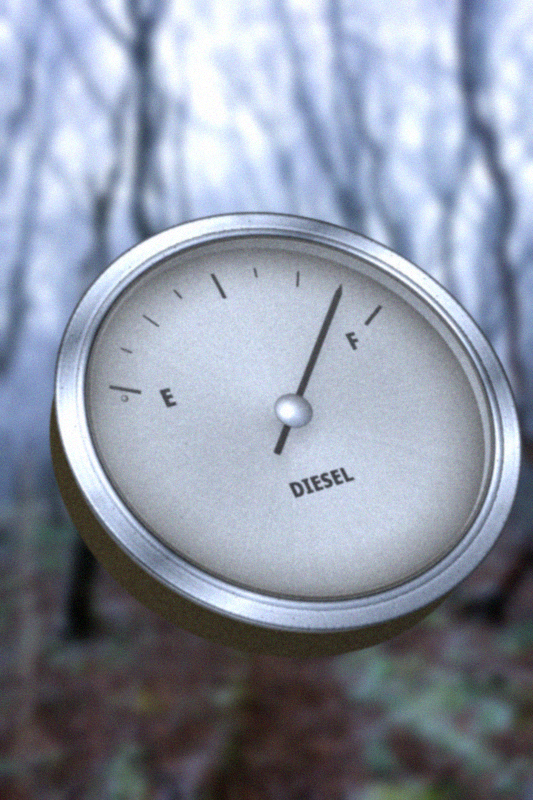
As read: value=0.875
